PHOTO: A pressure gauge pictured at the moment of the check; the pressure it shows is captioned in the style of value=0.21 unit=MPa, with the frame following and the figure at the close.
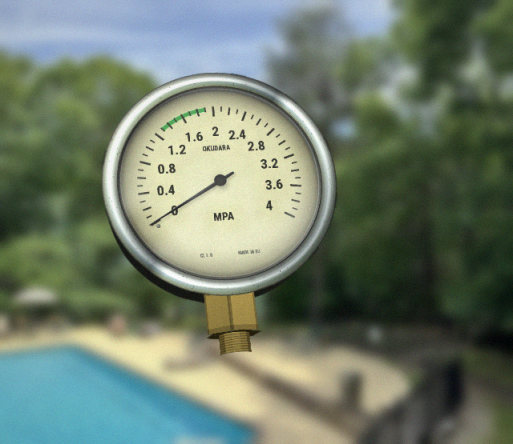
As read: value=0 unit=MPa
